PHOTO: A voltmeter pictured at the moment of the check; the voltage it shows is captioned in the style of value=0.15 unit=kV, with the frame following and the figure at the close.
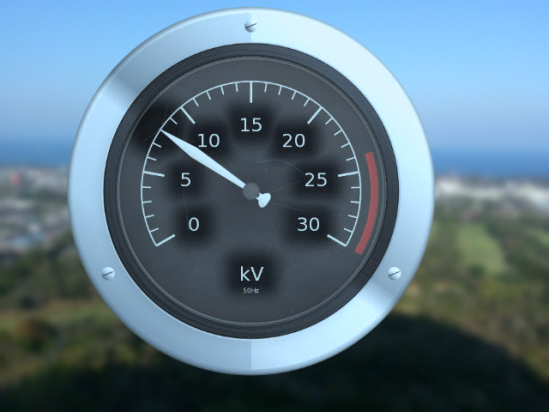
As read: value=8 unit=kV
